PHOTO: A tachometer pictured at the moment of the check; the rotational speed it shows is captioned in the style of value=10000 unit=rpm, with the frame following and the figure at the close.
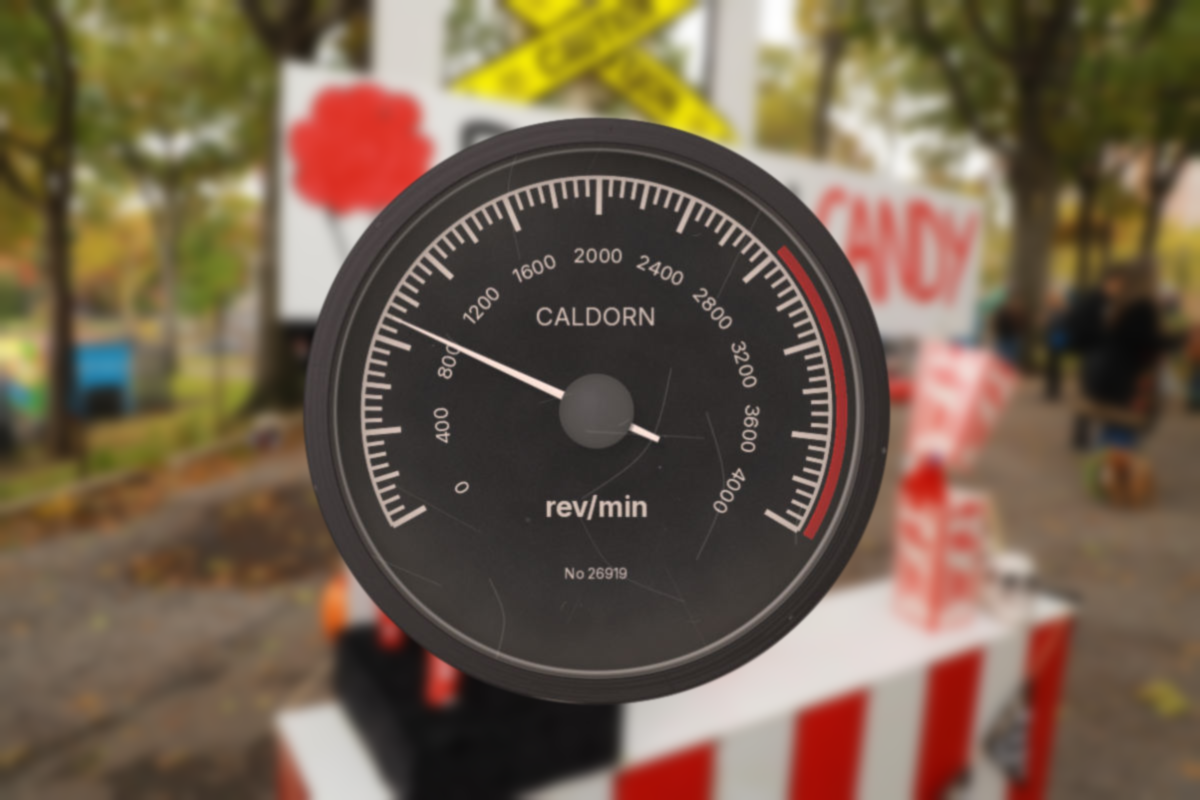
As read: value=900 unit=rpm
